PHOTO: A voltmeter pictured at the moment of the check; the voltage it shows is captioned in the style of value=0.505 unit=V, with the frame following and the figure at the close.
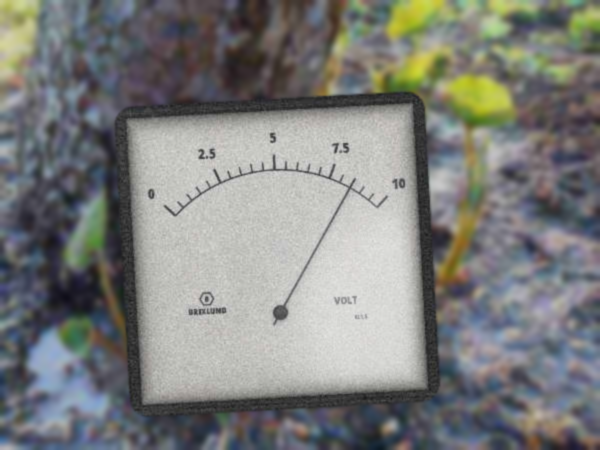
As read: value=8.5 unit=V
